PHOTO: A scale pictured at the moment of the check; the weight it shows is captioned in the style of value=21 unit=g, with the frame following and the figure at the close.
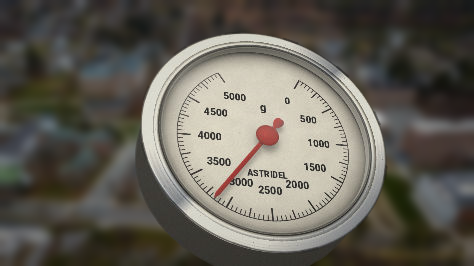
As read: value=3150 unit=g
